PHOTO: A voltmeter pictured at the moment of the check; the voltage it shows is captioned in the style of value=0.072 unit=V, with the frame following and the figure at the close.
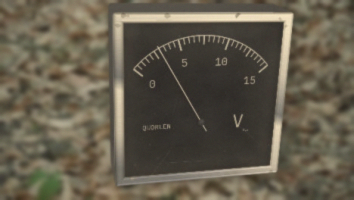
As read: value=3 unit=V
